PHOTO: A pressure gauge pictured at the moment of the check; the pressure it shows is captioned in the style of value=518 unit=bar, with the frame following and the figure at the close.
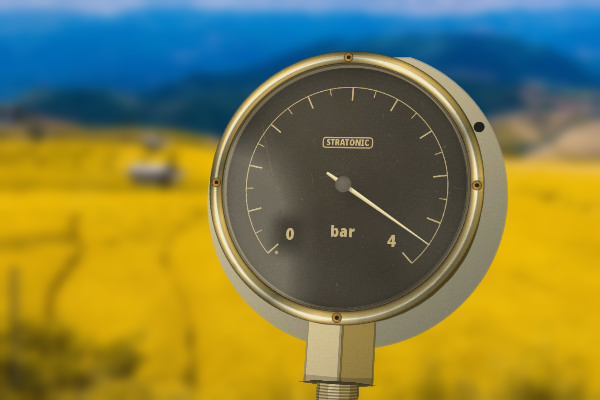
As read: value=3.8 unit=bar
